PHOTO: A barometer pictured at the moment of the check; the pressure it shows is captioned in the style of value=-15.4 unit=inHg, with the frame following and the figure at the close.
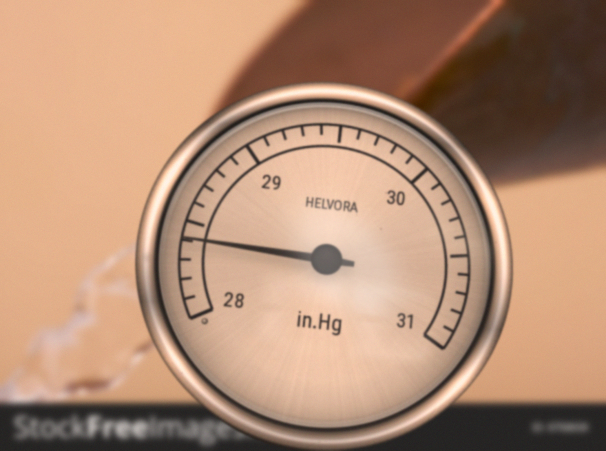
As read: value=28.4 unit=inHg
